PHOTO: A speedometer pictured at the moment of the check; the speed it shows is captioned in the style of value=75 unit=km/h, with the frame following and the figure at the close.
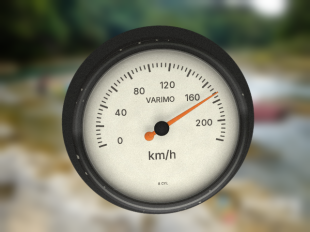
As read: value=172 unit=km/h
